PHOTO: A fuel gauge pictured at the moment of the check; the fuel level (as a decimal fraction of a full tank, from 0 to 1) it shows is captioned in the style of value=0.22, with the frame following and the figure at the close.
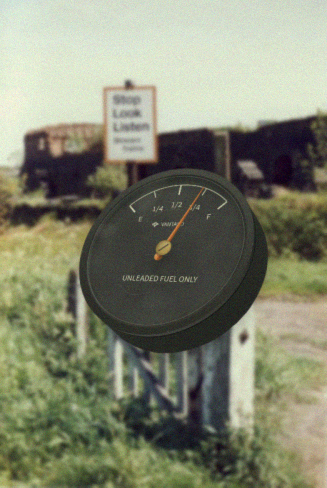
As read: value=0.75
